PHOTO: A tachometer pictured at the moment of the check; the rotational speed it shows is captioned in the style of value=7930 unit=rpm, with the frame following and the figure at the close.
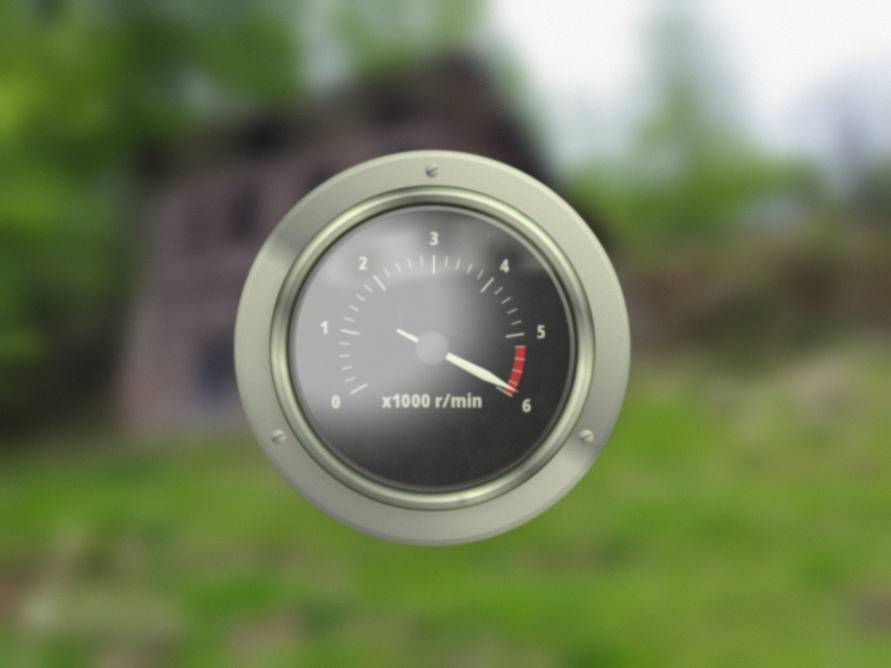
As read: value=5900 unit=rpm
